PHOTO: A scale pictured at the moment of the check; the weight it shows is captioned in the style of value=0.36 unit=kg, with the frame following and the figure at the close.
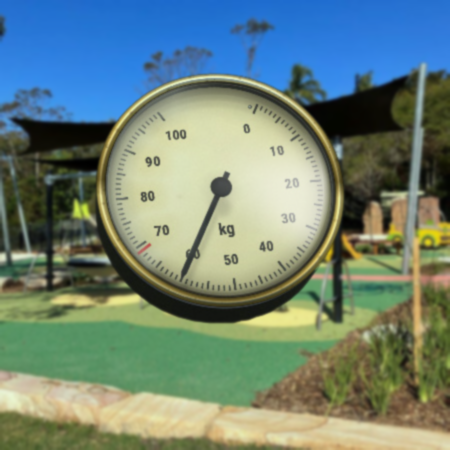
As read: value=60 unit=kg
